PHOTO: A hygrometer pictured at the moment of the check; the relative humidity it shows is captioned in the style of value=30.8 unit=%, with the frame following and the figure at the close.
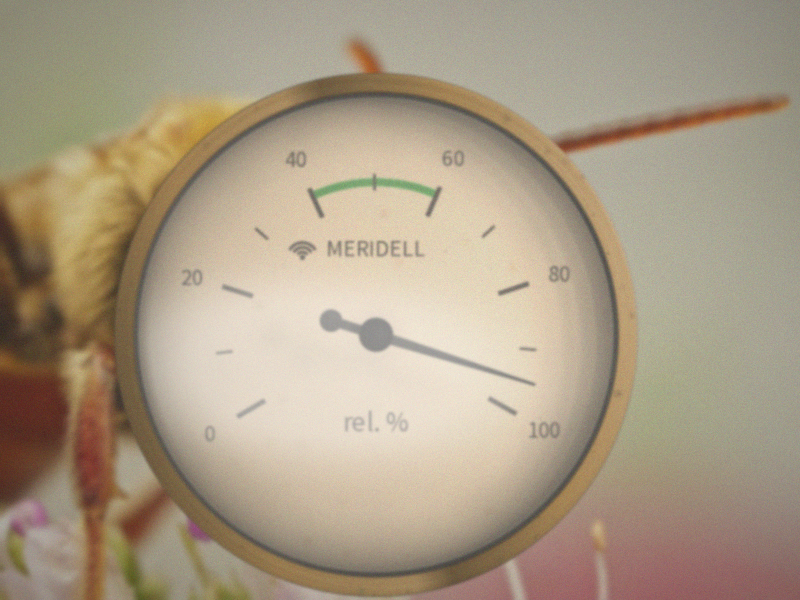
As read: value=95 unit=%
